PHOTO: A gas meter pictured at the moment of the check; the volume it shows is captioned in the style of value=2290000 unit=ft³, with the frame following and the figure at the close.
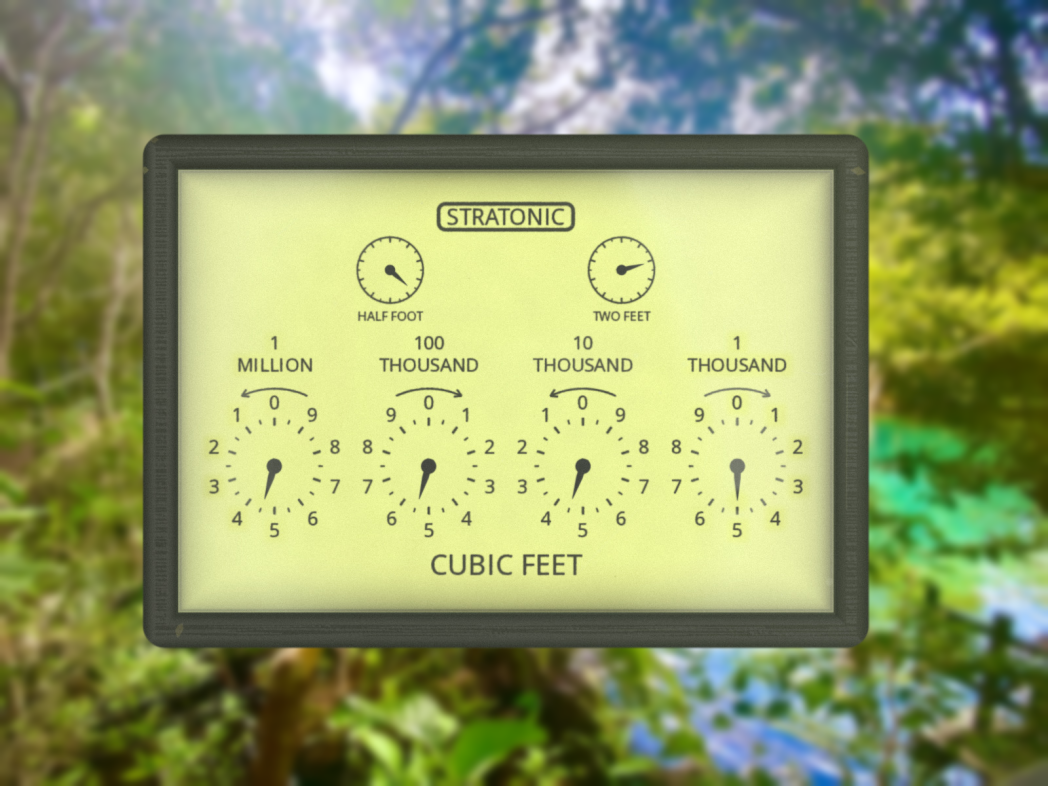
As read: value=454500 unit=ft³
